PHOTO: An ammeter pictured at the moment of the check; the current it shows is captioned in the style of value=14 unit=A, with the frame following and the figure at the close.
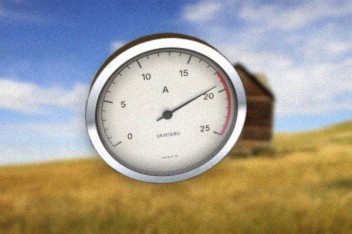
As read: value=19 unit=A
